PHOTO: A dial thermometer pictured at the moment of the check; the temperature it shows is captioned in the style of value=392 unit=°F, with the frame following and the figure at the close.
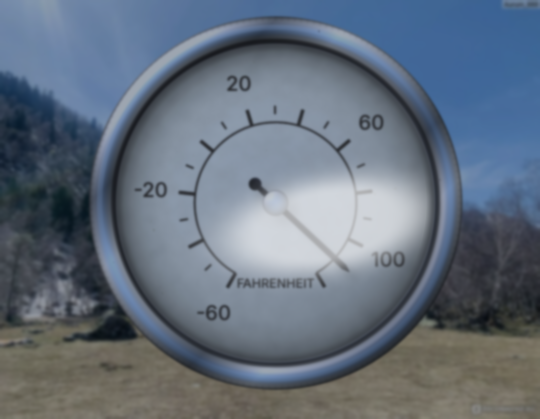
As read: value=110 unit=°F
